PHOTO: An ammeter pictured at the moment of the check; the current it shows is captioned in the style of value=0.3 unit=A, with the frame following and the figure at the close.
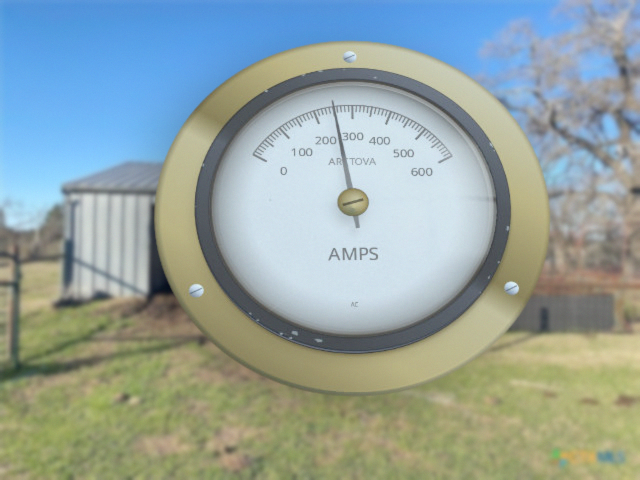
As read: value=250 unit=A
